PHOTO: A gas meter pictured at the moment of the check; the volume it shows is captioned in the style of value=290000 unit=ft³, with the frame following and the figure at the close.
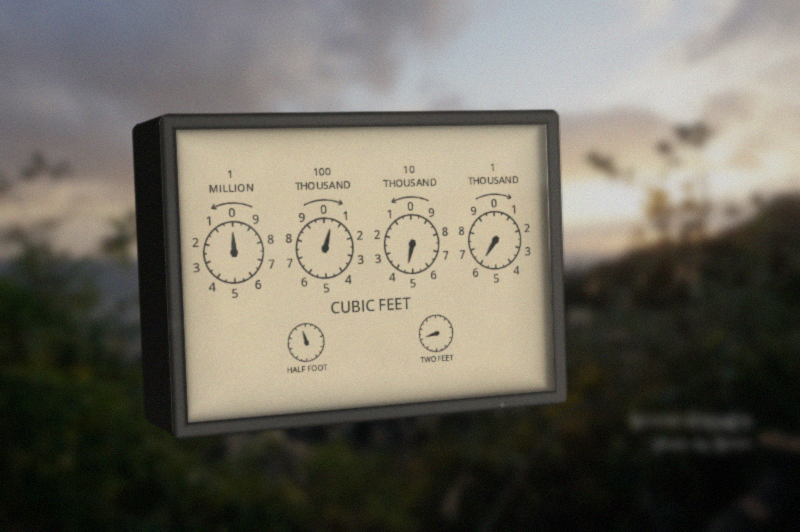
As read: value=4600 unit=ft³
